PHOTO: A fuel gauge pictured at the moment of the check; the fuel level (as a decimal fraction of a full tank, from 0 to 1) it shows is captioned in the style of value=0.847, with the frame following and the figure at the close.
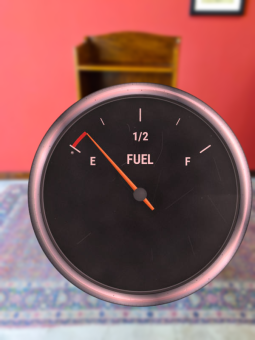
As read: value=0.125
